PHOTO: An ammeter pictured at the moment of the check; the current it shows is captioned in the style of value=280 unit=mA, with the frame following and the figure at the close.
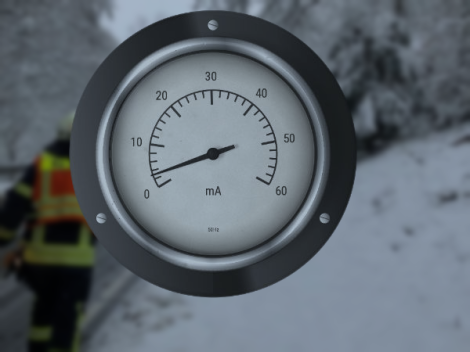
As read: value=3 unit=mA
